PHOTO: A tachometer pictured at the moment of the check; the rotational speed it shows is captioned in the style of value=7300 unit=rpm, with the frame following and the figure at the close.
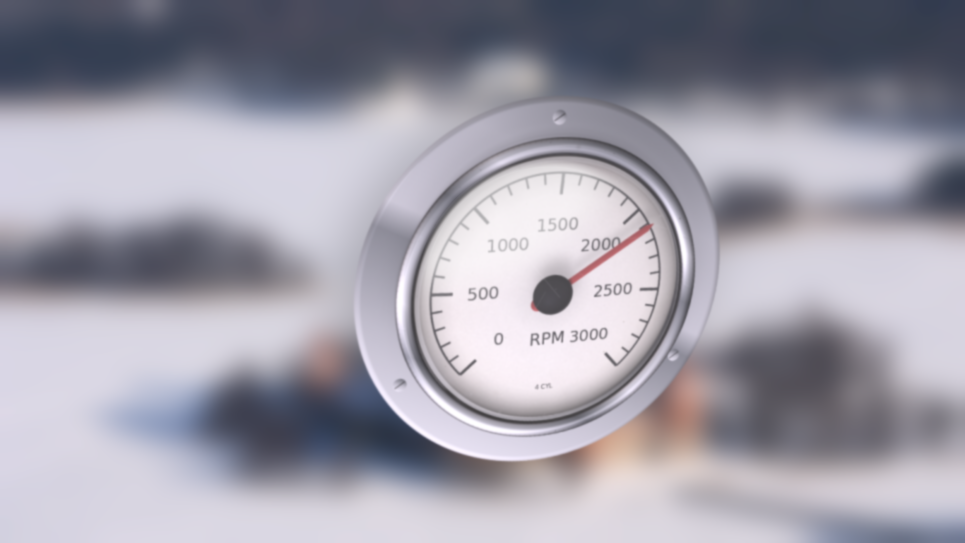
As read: value=2100 unit=rpm
